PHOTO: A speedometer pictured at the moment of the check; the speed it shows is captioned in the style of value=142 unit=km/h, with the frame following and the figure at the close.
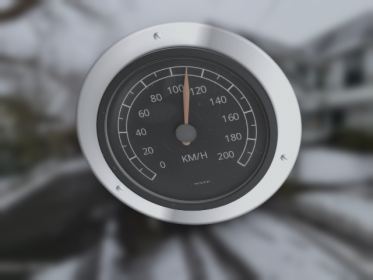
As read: value=110 unit=km/h
